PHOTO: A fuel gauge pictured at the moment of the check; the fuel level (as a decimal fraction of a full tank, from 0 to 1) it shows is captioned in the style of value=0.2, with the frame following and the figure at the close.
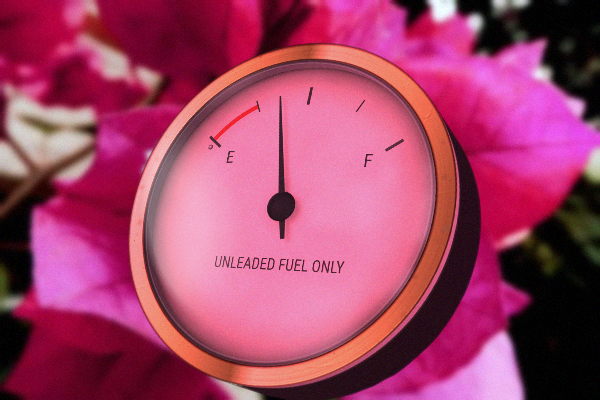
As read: value=0.375
